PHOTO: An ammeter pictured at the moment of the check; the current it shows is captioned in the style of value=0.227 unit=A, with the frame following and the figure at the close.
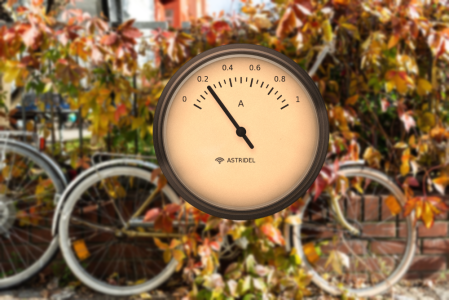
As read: value=0.2 unit=A
